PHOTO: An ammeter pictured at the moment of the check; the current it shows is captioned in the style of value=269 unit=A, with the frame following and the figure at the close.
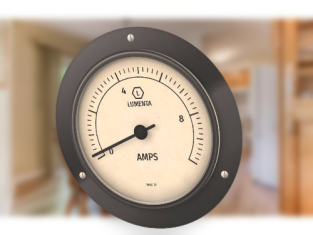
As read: value=0.2 unit=A
